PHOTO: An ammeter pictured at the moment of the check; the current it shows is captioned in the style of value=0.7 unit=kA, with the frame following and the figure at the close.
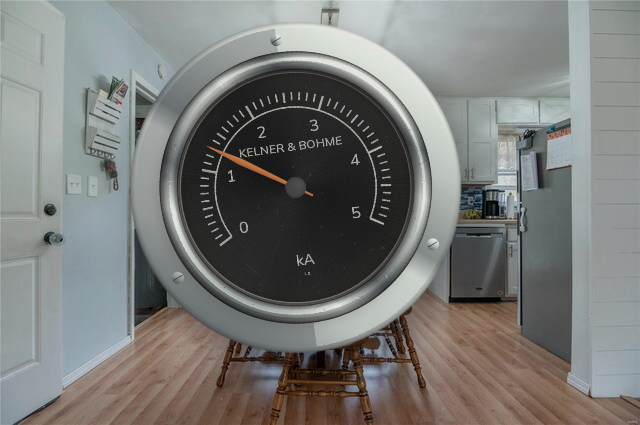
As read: value=1.3 unit=kA
